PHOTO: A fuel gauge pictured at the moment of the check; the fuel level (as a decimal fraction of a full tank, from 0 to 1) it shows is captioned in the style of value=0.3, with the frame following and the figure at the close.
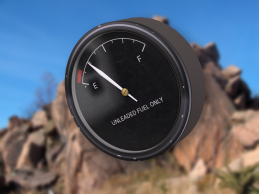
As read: value=0.25
